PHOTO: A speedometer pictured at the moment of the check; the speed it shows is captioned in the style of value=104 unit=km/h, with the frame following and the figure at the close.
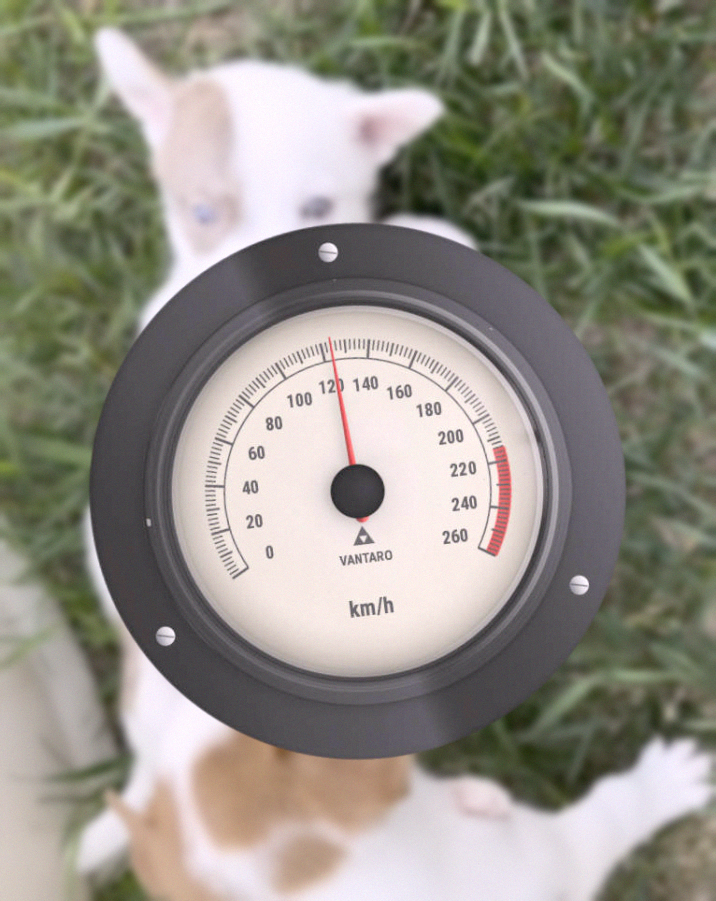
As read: value=124 unit=km/h
